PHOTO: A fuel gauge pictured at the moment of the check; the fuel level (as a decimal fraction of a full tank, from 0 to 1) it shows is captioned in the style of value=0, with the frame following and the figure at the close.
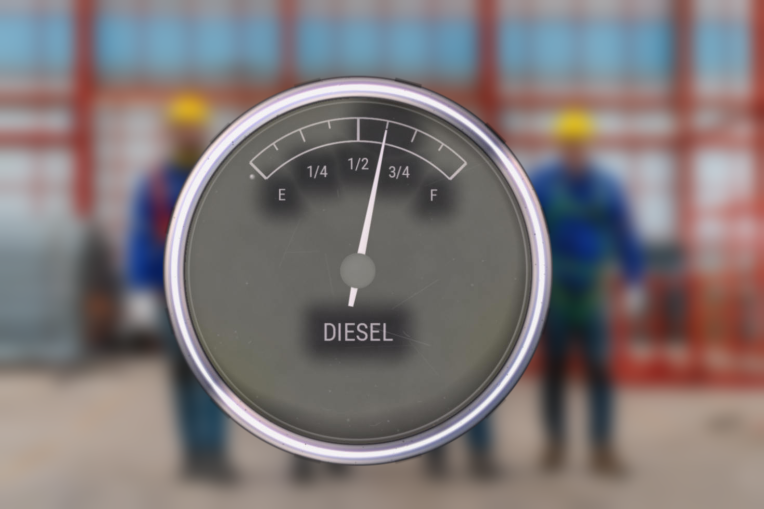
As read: value=0.625
